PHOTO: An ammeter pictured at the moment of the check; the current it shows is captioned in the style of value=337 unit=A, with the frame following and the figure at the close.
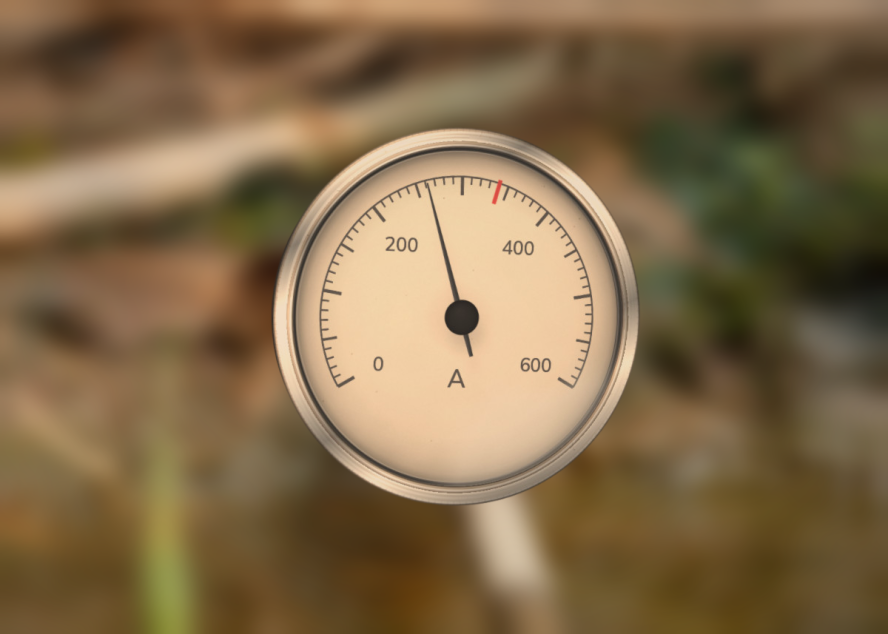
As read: value=260 unit=A
